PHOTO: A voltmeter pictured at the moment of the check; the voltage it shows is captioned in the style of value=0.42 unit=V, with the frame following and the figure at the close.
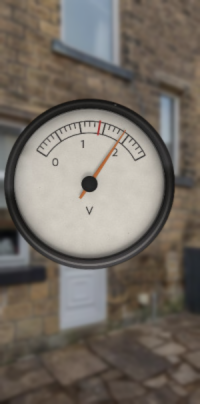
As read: value=1.9 unit=V
